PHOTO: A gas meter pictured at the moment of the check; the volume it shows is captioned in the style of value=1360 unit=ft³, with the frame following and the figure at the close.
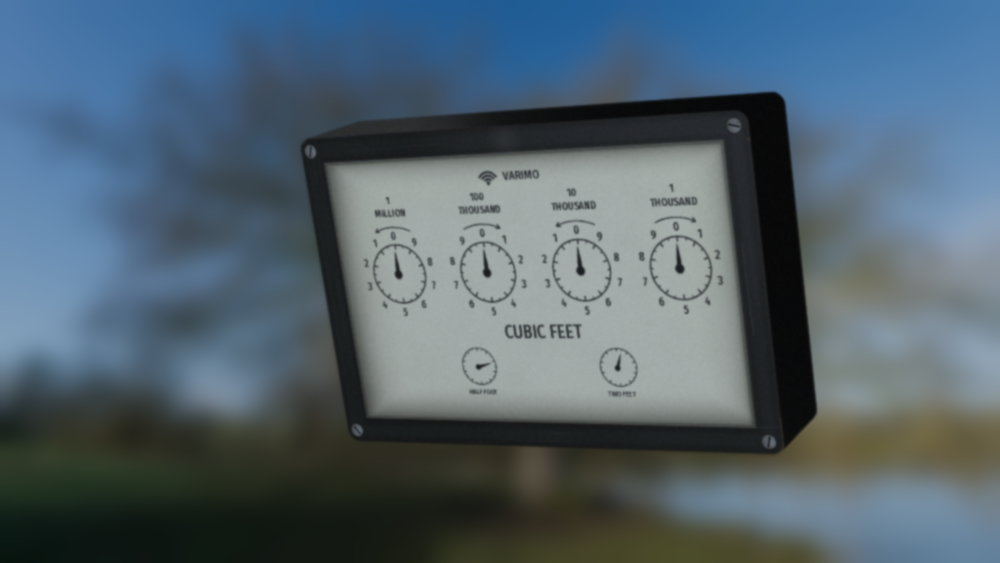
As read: value=0 unit=ft³
